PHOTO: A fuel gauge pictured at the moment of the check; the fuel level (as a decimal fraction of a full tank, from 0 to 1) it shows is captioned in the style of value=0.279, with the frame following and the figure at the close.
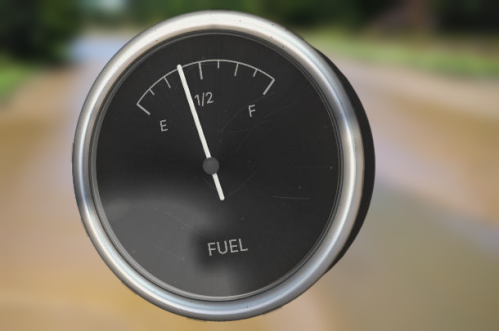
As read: value=0.375
